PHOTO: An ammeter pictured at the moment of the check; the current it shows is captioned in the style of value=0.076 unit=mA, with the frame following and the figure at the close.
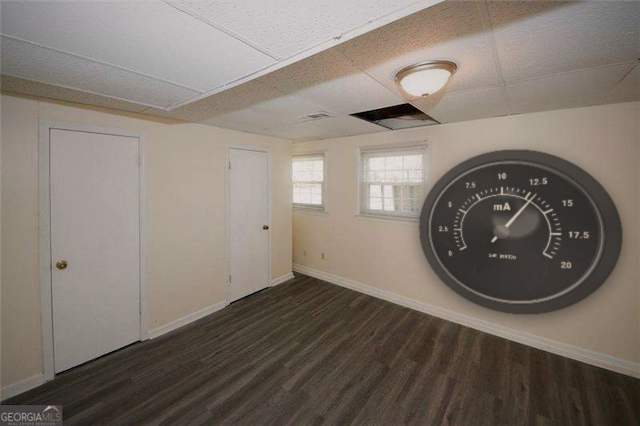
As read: value=13 unit=mA
